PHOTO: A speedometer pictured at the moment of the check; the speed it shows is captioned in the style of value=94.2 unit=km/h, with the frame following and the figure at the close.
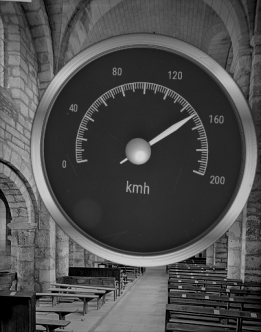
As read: value=150 unit=km/h
